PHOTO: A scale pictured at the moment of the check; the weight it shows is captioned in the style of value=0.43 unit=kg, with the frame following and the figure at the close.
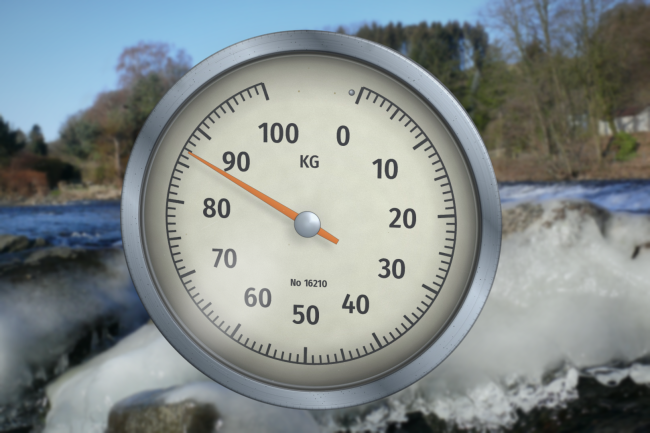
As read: value=87 unit=kg
